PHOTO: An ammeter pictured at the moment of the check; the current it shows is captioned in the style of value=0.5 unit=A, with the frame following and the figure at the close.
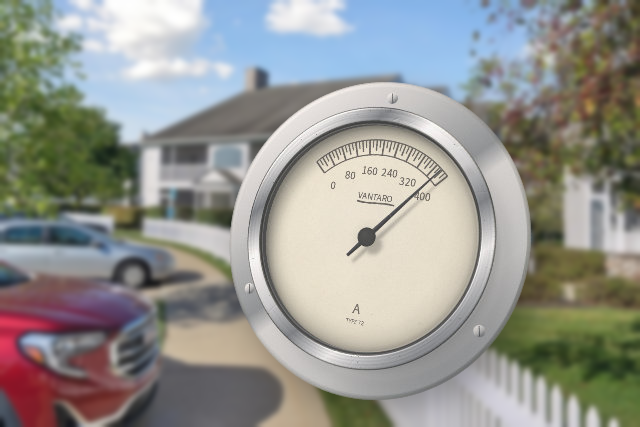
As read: value=380 unit=A
